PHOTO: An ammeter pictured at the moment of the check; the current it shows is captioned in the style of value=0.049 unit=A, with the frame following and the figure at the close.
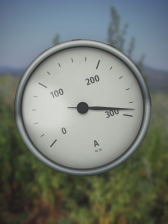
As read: value=290 unit=A
